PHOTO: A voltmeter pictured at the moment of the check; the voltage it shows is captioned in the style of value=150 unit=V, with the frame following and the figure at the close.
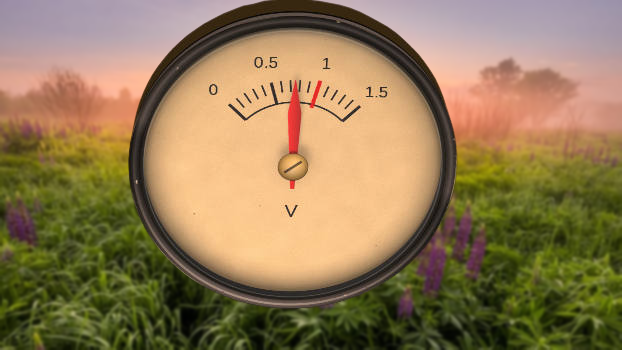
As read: value=0.75 unit=V
